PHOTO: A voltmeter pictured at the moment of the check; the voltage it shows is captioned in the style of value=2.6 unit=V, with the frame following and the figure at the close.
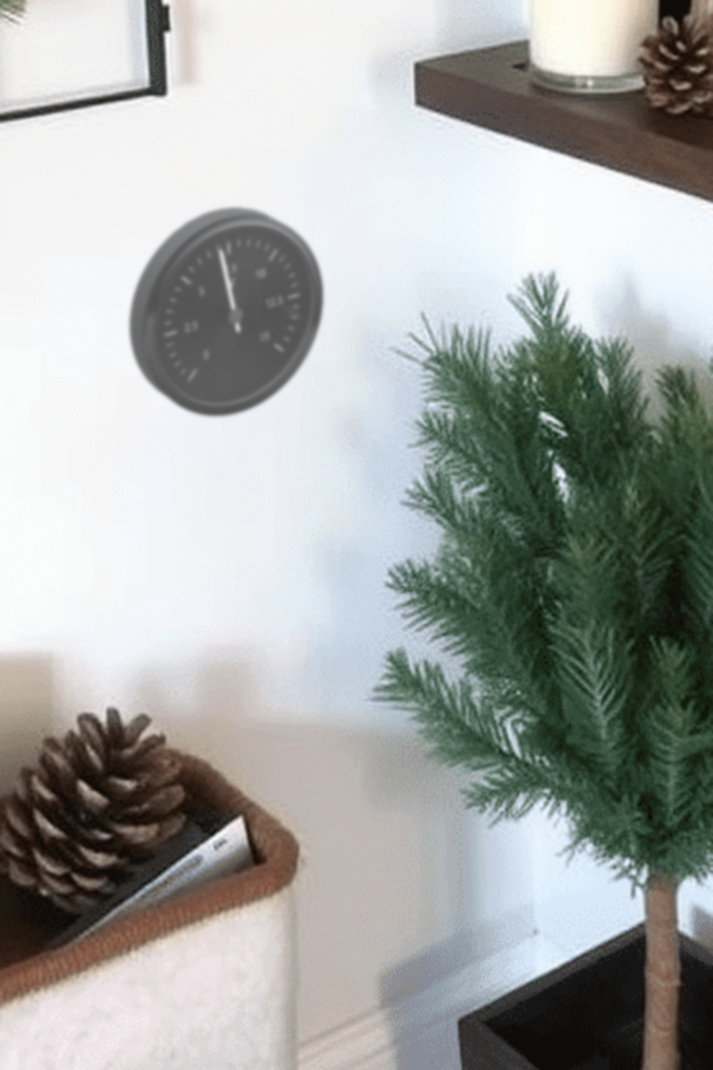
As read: value=7 unit=V
